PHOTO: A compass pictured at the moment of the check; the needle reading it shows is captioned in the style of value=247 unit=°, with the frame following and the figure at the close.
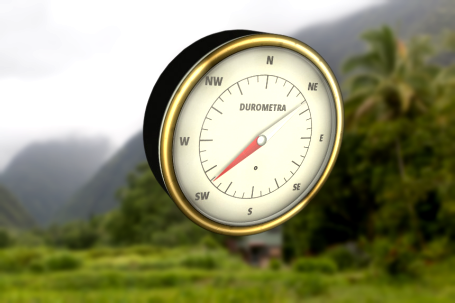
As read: value=230 unit=°
